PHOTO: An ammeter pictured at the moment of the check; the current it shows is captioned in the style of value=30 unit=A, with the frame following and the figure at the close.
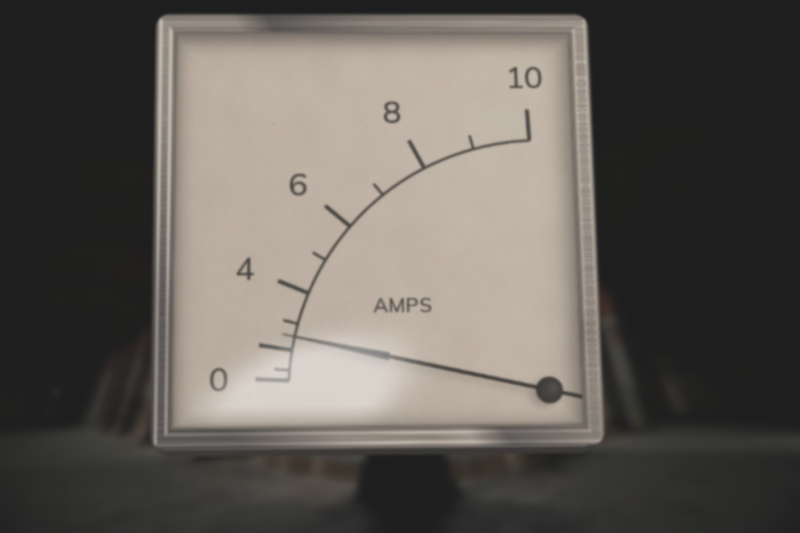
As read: value=2.5 unit=A
